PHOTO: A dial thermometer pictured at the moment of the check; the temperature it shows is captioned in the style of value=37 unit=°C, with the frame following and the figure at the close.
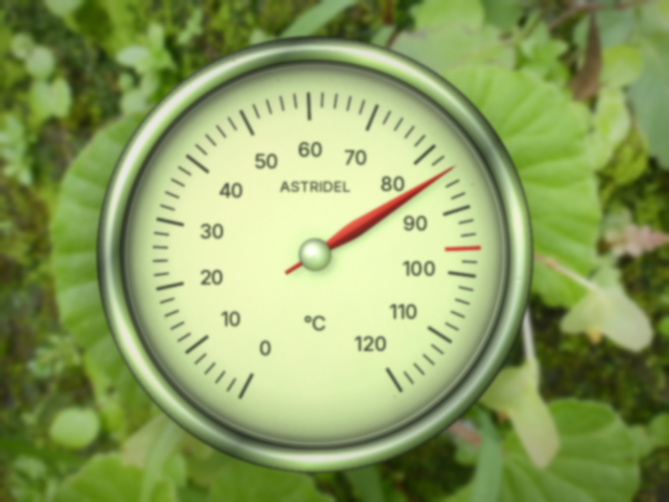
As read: value=84 unit=°C
